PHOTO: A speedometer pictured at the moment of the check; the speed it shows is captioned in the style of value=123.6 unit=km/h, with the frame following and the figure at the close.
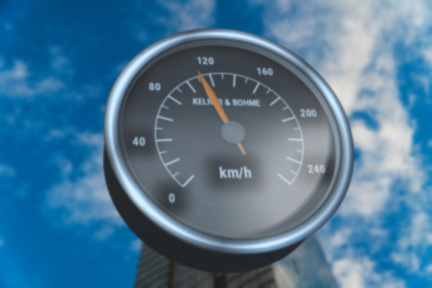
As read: value=110 unit=km/h
